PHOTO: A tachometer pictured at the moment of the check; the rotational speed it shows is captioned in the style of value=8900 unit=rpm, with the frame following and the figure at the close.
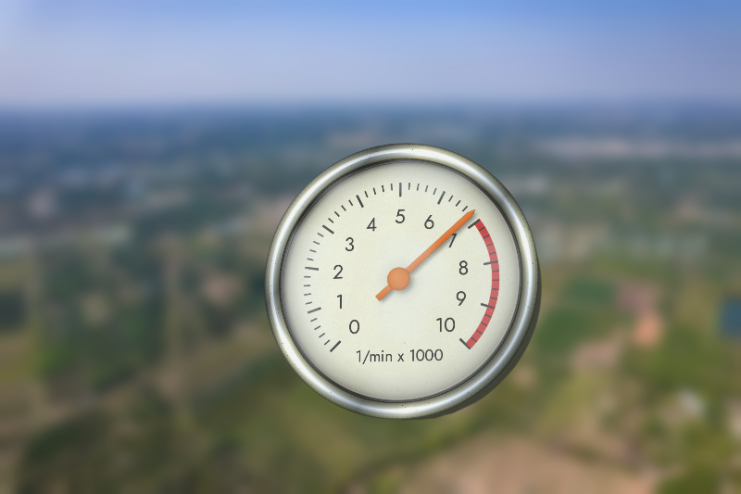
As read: value=6800 unit=rpm
